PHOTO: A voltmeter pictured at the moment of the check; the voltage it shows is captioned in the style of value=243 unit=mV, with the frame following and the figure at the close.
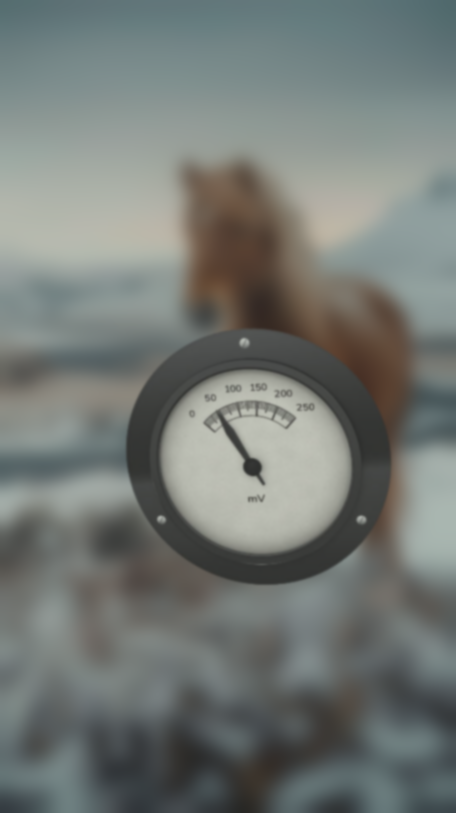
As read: value=50 unit=mV
